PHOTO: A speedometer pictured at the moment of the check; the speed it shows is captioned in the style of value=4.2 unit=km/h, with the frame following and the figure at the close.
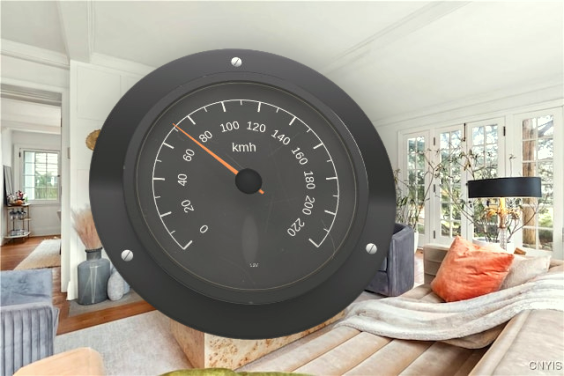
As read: value=70 unit=km/h
